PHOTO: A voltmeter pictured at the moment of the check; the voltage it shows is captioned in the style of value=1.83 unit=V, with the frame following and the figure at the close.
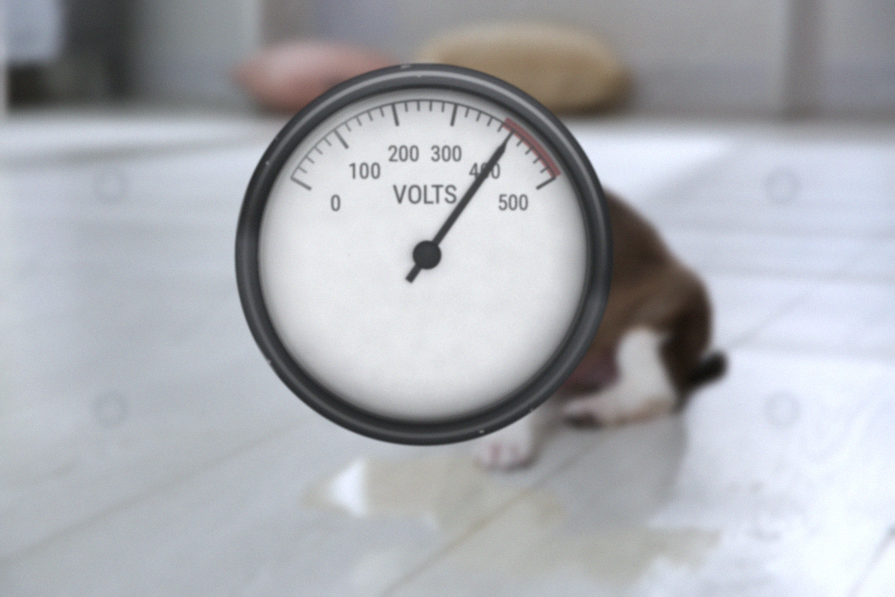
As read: value=400 unit=V
